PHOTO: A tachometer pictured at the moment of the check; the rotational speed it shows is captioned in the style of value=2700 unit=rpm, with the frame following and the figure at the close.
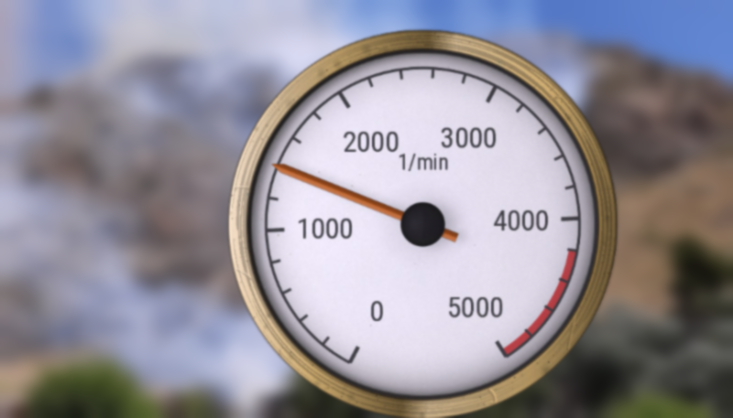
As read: value=1400 unit=rpm
